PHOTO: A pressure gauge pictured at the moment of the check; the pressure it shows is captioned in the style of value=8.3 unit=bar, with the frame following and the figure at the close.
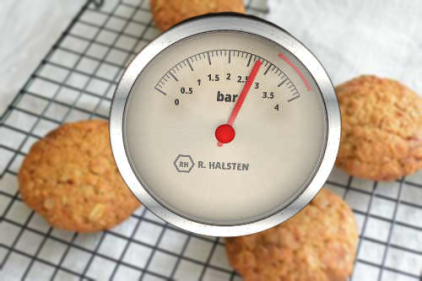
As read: value=2.7 unit=bar
